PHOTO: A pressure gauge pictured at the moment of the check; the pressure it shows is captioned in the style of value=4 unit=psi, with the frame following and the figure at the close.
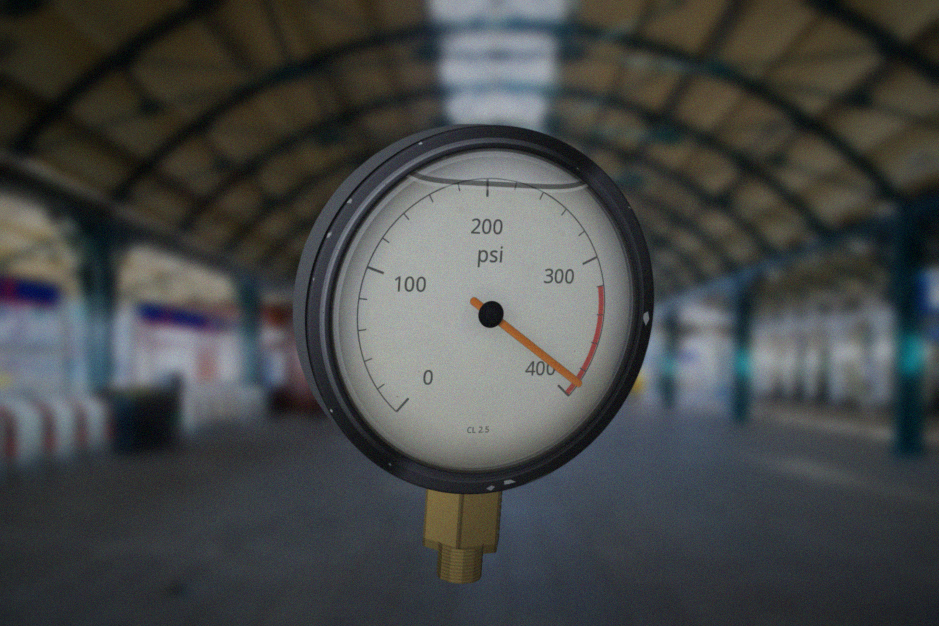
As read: value=390 unit=psi
